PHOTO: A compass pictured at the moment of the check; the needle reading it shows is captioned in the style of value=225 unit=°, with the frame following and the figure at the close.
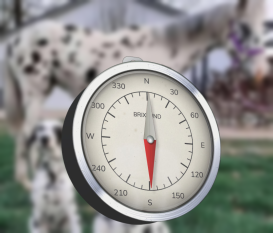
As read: value=180 unit=°
